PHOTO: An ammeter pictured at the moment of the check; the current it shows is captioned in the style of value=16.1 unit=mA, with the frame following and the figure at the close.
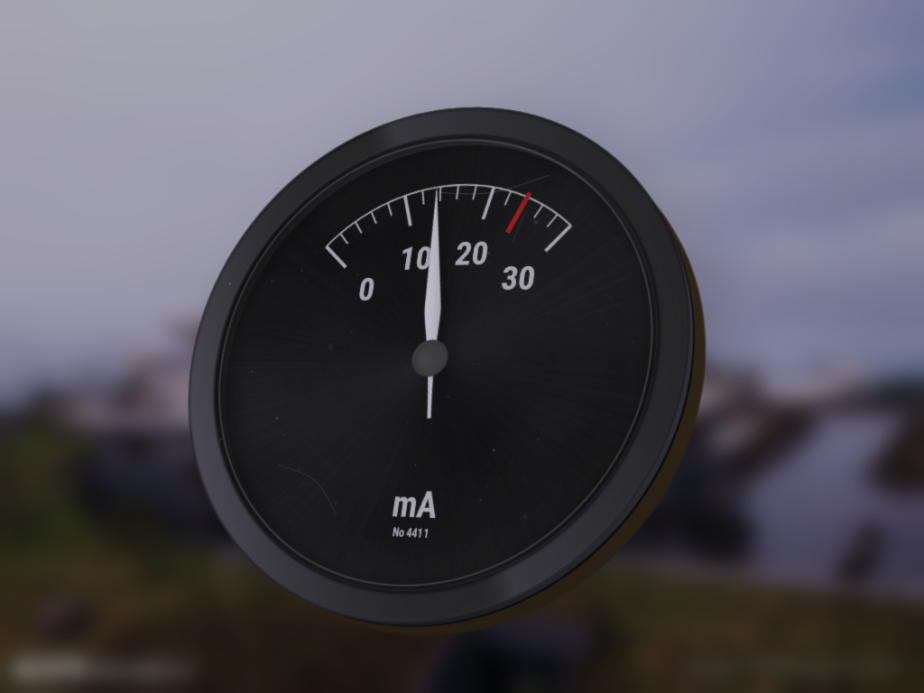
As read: value=14 unit=mA
